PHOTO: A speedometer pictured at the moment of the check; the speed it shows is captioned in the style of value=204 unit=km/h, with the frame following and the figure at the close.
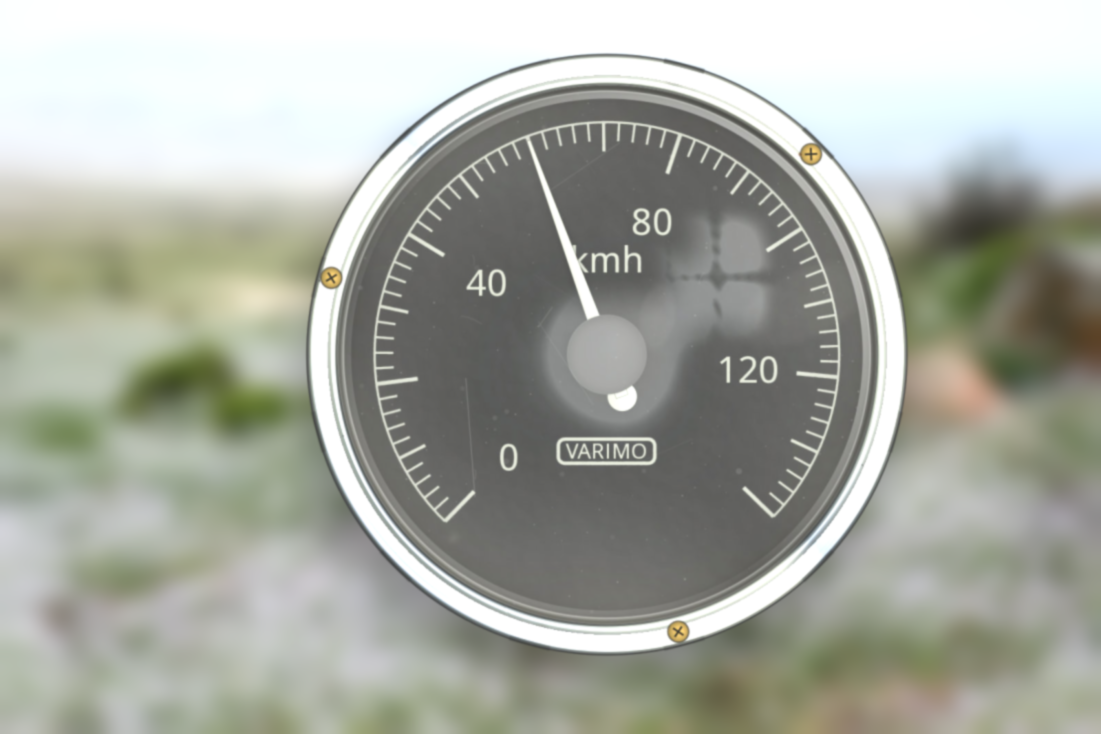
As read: value=60 unit=km/h
